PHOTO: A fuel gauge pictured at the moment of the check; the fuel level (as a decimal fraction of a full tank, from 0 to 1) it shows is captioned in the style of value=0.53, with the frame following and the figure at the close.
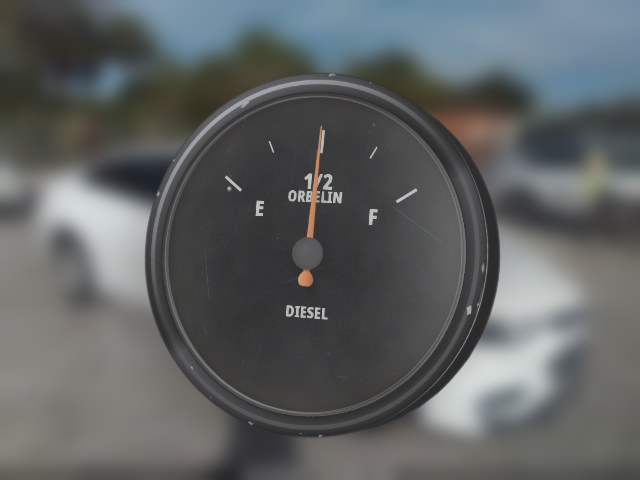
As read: value=0.5
